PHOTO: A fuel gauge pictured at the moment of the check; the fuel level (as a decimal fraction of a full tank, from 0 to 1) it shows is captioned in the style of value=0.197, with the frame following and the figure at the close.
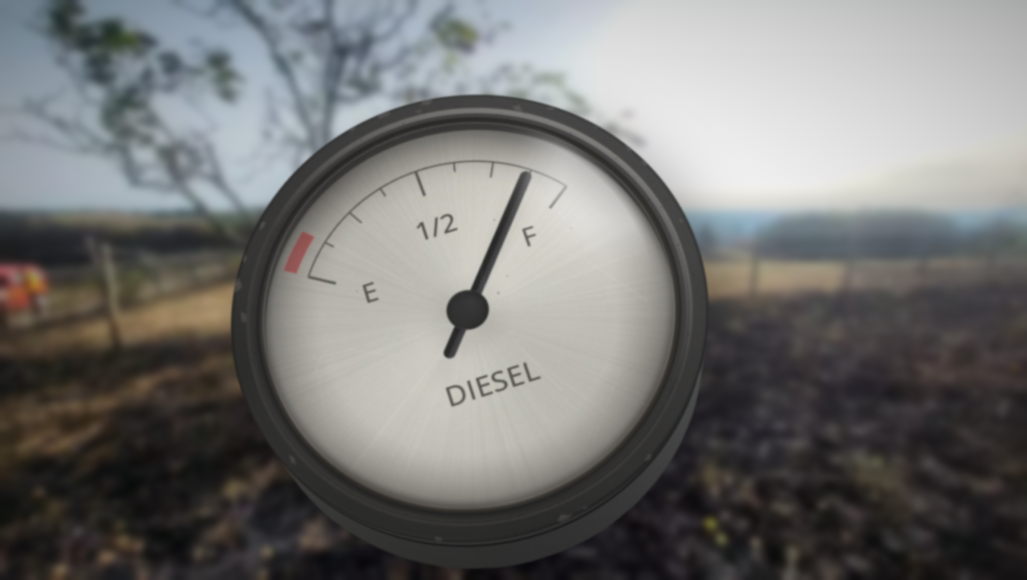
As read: value=0.875
